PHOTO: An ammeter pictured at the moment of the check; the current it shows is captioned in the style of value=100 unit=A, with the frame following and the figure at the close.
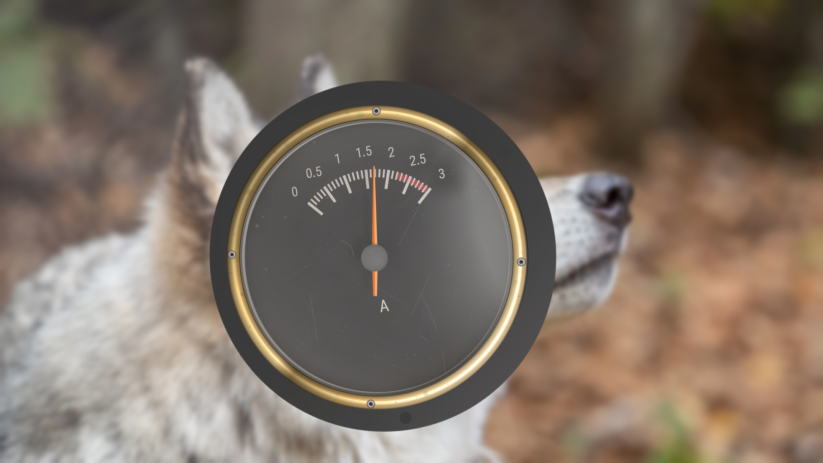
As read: value=1.7 unit=A
